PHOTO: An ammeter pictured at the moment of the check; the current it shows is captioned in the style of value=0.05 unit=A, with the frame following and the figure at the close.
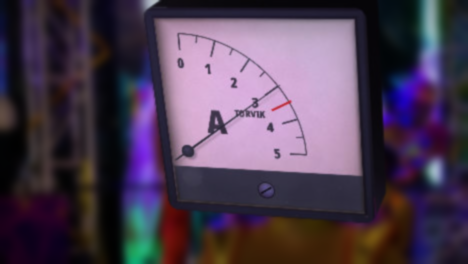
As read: value=3 unit=A
